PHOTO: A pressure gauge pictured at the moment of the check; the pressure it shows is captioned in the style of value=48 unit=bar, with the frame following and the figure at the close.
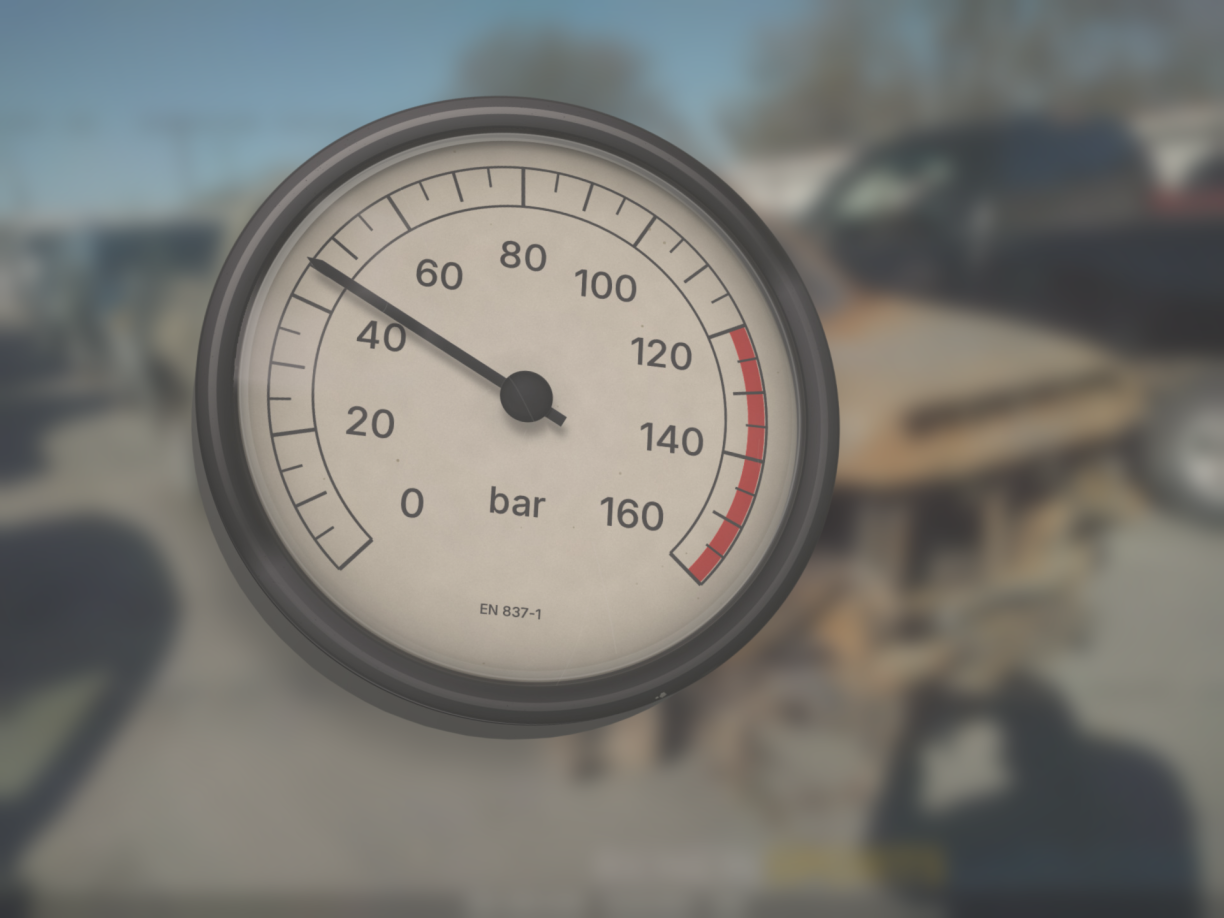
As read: value=45 unit=bar
